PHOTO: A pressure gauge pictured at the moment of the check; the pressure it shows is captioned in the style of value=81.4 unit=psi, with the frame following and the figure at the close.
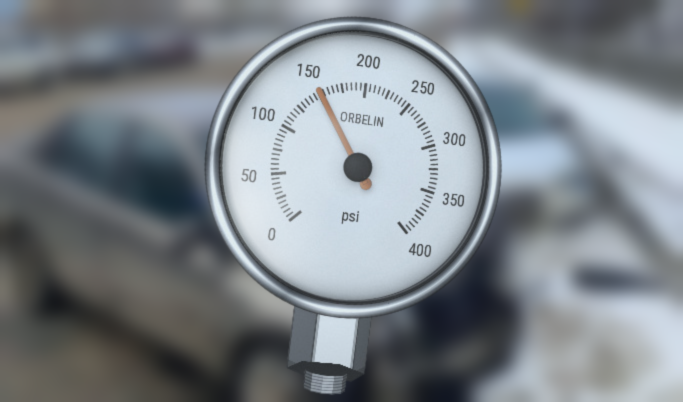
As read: value=150 unit=psi
